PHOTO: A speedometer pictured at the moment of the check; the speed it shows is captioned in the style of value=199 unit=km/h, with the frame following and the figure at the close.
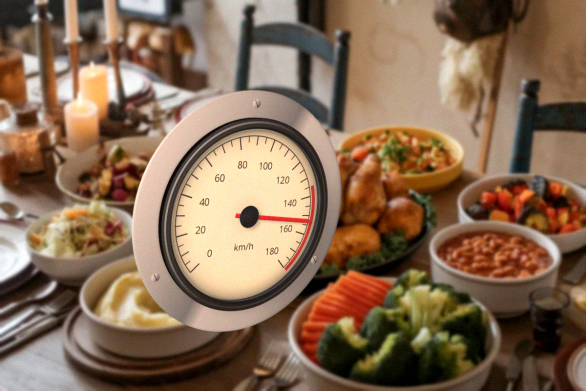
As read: value=152.5 unit=km/h
